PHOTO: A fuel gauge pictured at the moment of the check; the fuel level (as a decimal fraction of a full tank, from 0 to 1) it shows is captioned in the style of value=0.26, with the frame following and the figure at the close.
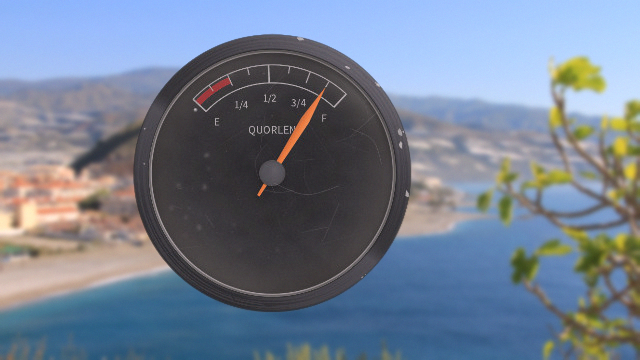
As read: value=0.875
